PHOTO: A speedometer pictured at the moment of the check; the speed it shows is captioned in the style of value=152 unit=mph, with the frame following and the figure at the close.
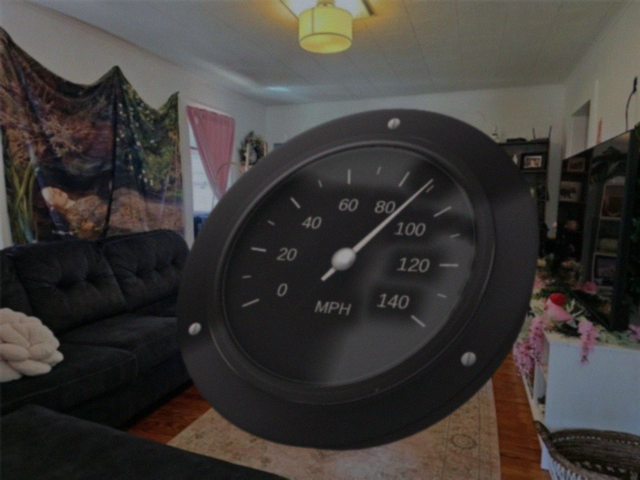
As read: value=90 unit=mph
